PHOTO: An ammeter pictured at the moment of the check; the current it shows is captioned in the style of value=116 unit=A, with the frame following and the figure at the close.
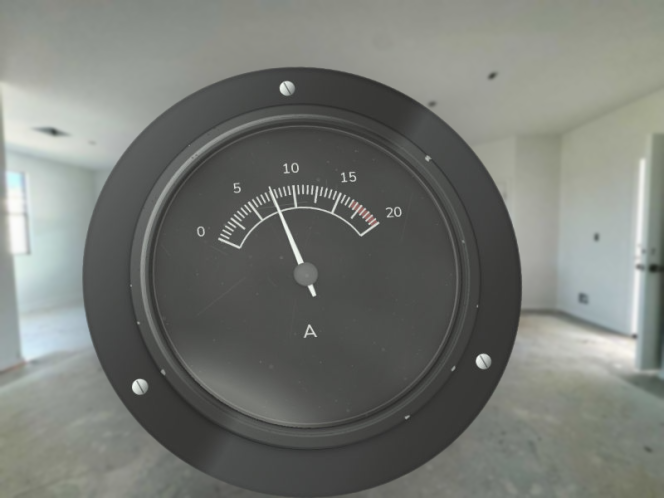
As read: value=7.5 unit=A
